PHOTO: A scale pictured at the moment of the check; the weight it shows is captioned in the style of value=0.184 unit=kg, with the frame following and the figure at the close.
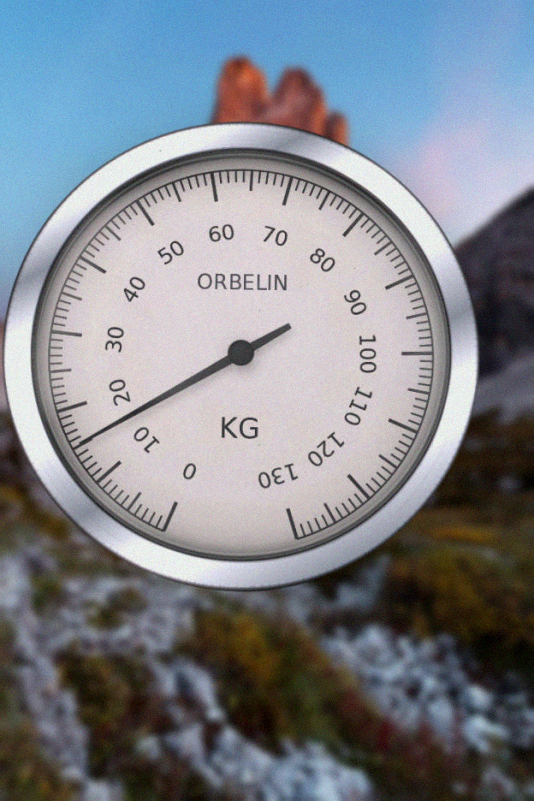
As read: value=15 unit=kg
